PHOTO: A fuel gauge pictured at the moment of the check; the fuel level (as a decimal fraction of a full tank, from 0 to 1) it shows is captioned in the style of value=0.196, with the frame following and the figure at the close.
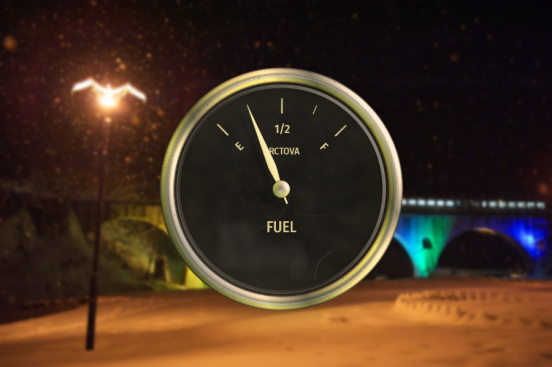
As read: value=0.25
